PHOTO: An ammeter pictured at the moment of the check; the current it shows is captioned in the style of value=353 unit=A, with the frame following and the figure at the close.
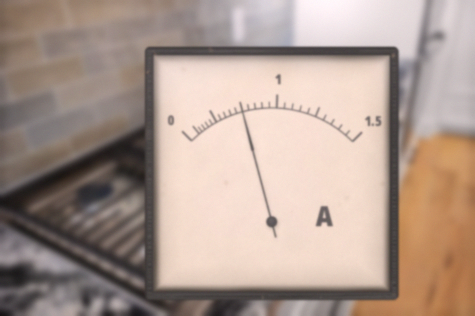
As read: value=0.75 unit=A
